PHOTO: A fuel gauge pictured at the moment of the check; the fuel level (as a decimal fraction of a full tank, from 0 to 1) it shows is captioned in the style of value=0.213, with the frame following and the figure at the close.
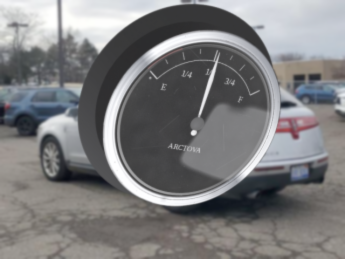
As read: value=0.5
